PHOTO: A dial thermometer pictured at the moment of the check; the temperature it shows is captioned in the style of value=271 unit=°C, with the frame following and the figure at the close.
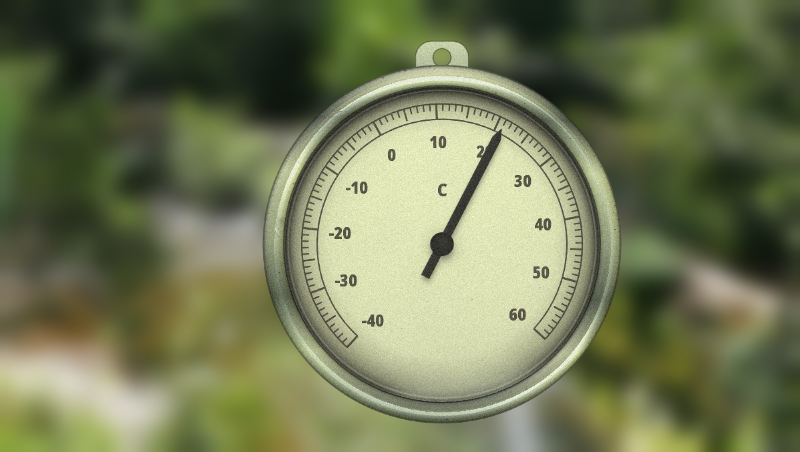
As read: value=21 unit=°C
